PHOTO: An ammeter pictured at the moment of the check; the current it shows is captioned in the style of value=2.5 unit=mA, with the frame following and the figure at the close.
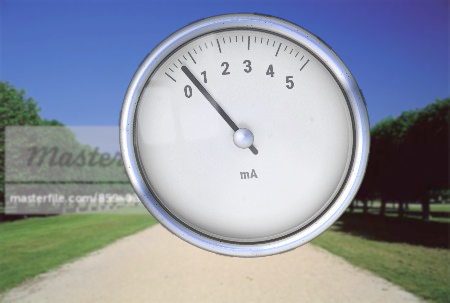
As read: value=0.6 unit=mA
